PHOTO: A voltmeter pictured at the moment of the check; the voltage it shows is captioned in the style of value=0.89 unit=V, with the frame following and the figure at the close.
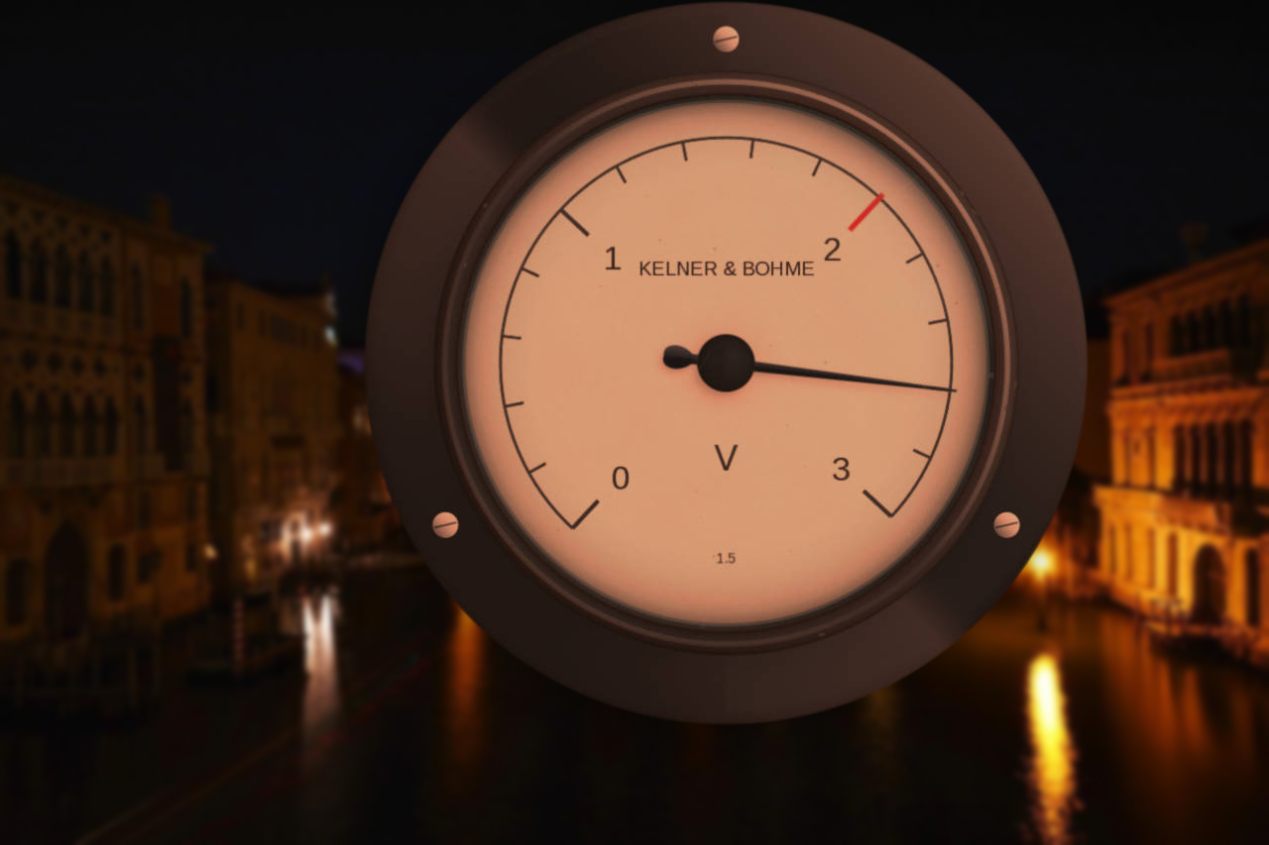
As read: value=2.6 unit=V
